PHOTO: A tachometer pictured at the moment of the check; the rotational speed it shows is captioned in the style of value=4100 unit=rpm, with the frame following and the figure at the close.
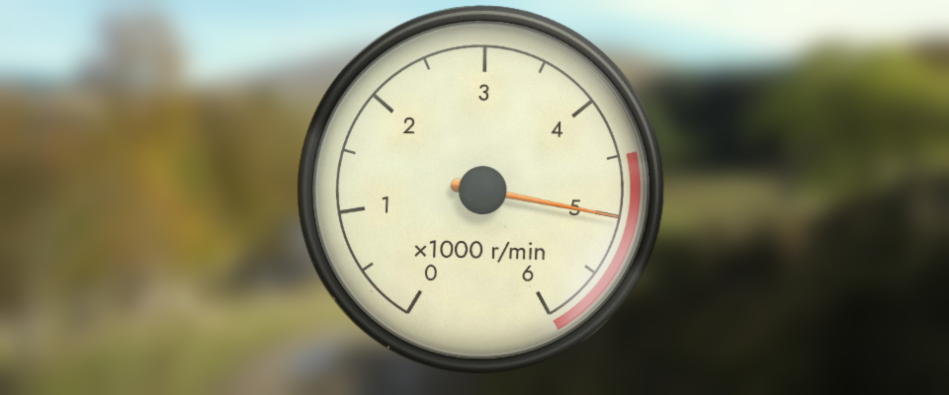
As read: value=5000 unit=rpm
